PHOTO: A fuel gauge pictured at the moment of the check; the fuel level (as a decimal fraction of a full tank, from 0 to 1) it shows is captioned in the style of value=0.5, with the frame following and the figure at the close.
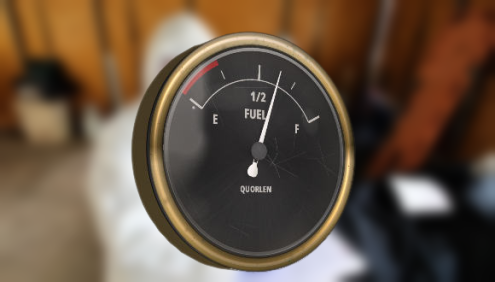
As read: value=0.625
